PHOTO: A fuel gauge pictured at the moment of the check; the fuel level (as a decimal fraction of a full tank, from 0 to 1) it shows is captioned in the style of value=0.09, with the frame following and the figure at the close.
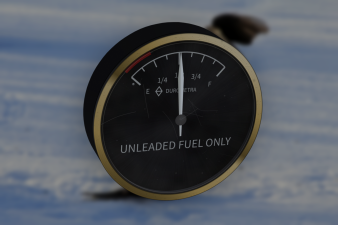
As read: value=0.5
